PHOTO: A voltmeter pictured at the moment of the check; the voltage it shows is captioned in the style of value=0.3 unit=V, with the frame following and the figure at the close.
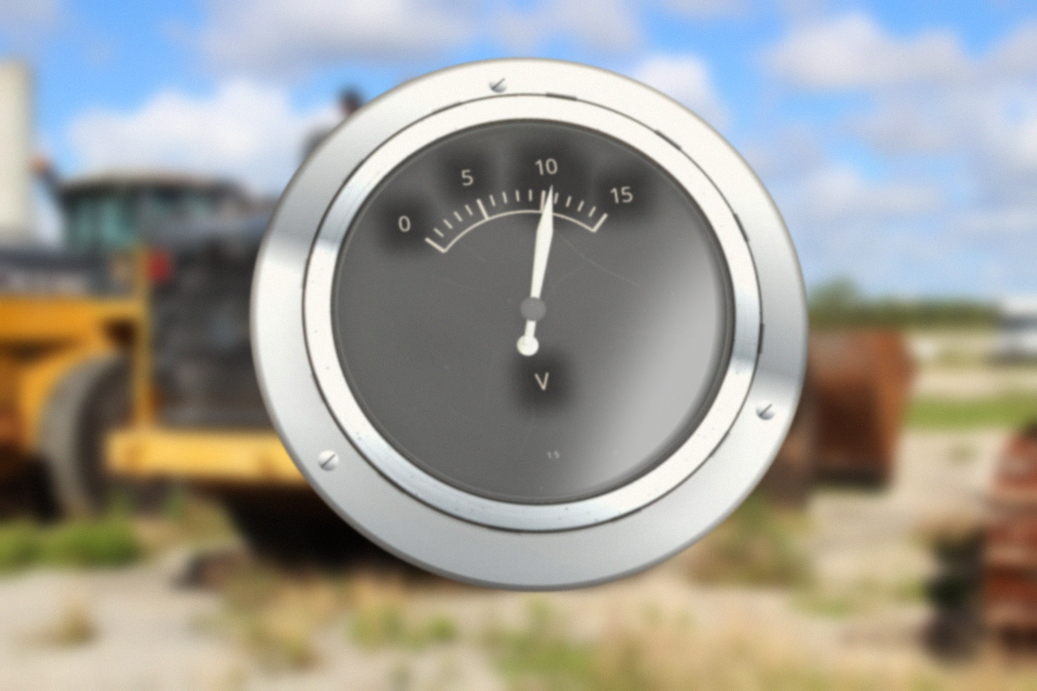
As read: value=10.5 unit=V
